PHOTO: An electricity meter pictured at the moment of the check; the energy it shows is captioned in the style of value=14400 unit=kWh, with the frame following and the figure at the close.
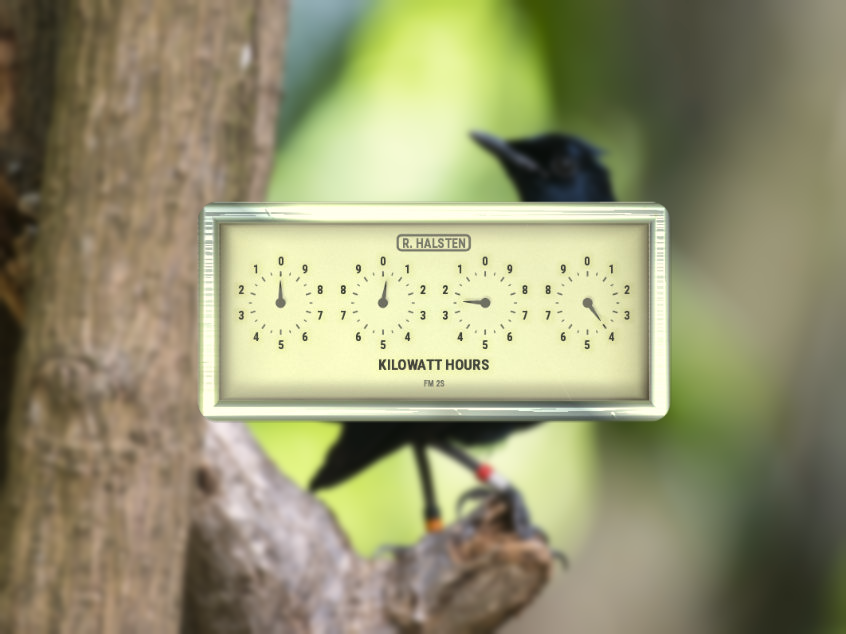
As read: value=24 unit=kWh
